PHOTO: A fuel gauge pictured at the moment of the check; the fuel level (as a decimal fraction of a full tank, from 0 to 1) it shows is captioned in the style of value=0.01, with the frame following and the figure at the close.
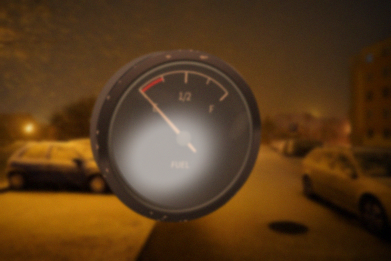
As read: value=0
